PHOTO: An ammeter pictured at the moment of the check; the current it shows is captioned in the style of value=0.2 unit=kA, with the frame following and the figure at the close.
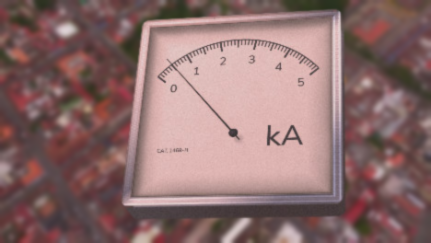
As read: value=0.5 unit=kA
